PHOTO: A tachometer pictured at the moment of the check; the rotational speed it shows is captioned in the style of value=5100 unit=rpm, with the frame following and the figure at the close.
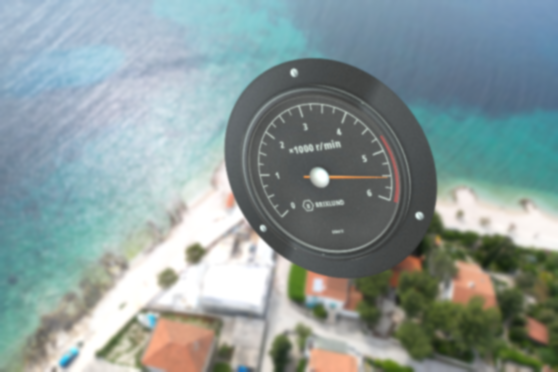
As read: value=5500 unit=rpm
